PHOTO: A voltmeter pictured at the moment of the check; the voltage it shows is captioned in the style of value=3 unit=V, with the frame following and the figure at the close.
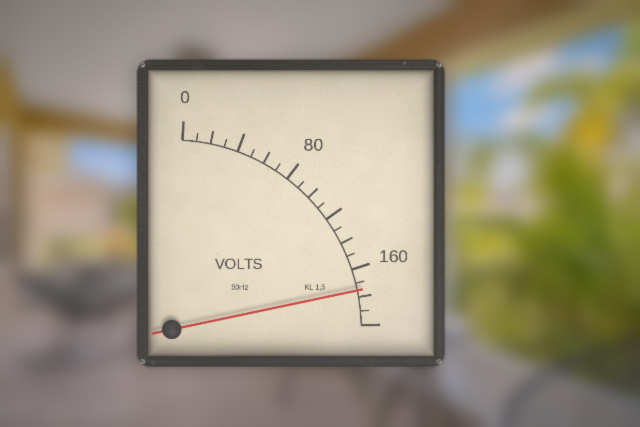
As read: value=175 unit=V
